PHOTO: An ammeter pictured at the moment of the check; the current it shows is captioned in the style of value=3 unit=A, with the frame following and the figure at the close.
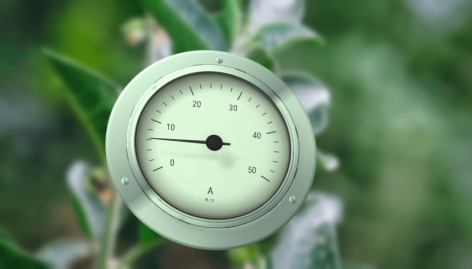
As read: value=6 unit=A
